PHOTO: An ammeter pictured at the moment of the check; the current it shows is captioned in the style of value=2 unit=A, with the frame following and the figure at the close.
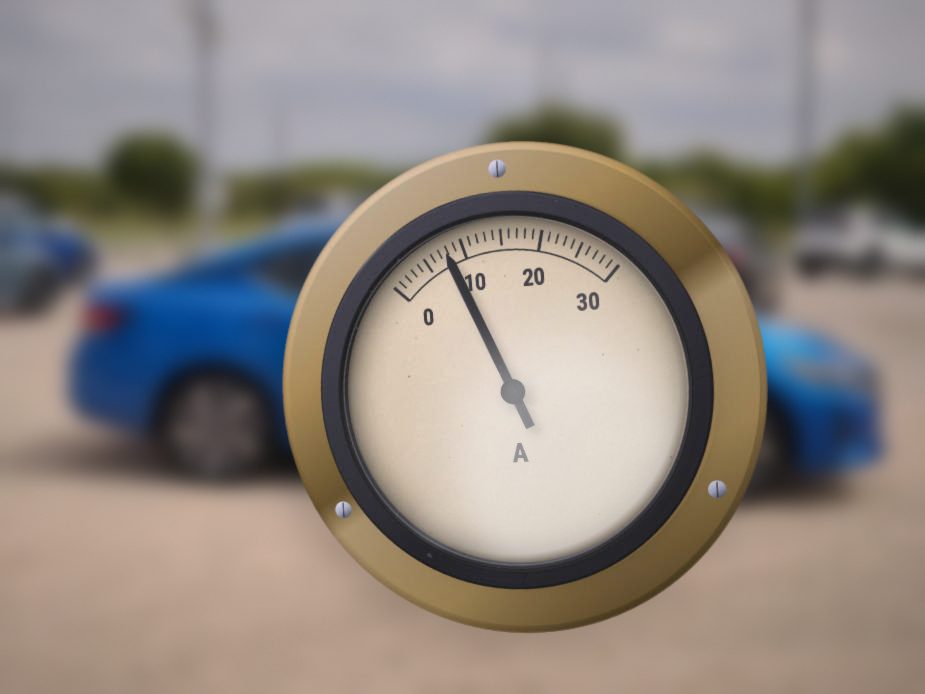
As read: value=8 unit=A
